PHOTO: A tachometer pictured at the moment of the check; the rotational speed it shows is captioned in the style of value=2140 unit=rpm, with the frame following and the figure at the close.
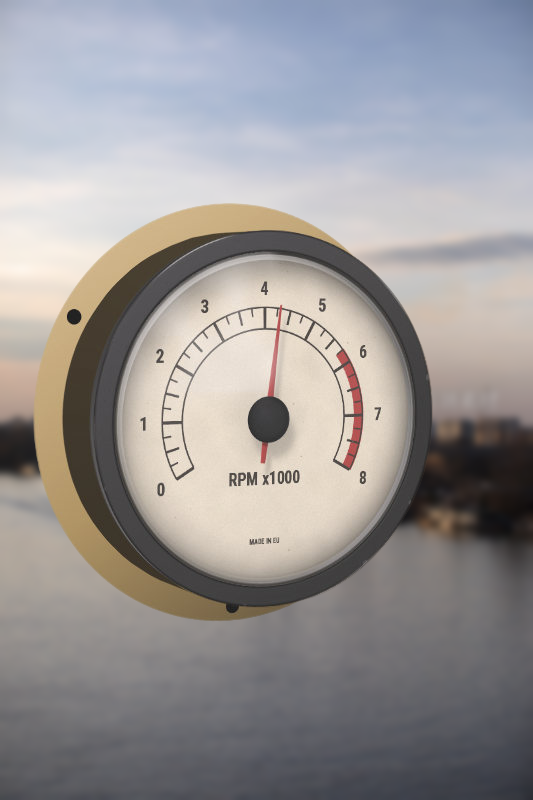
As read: value=4250 unit=rpm
